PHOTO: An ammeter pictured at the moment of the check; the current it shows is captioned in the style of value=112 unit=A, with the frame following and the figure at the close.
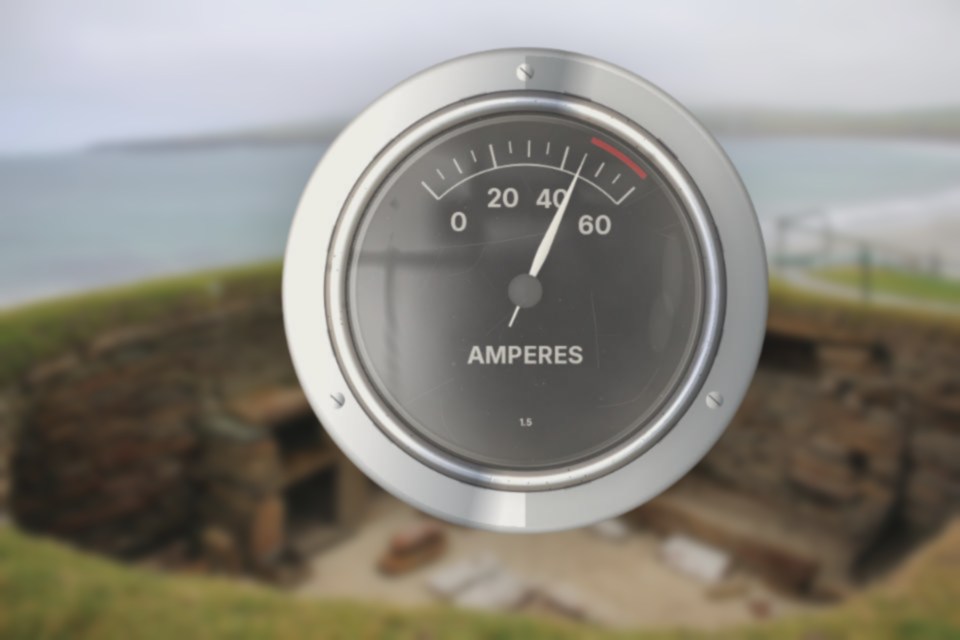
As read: value=45 unit=A
